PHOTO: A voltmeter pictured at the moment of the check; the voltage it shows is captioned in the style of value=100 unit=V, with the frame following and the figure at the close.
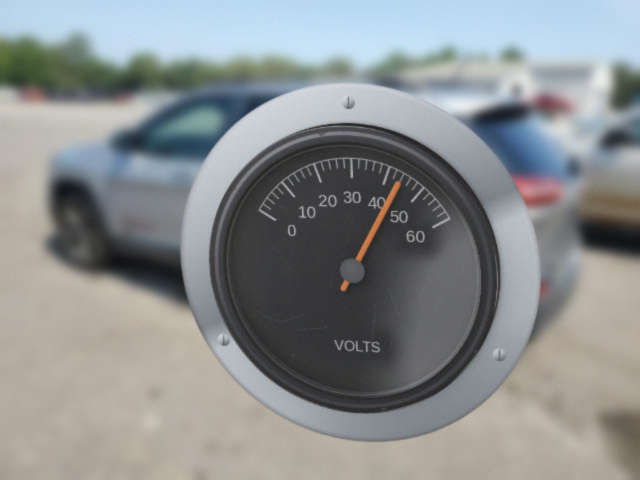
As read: value=44 unit=V
